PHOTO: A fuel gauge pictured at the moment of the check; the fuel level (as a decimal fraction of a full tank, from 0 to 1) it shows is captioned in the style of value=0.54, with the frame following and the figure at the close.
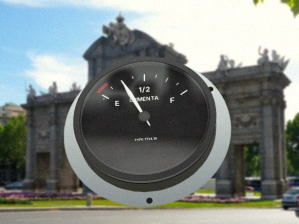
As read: value=0.25
